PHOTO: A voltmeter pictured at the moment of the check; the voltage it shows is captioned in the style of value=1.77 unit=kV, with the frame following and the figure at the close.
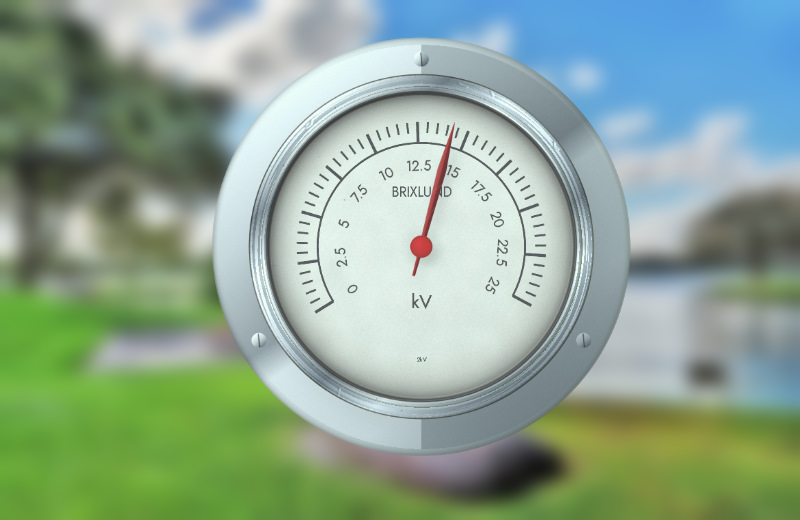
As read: value=14.25 unit=kV
